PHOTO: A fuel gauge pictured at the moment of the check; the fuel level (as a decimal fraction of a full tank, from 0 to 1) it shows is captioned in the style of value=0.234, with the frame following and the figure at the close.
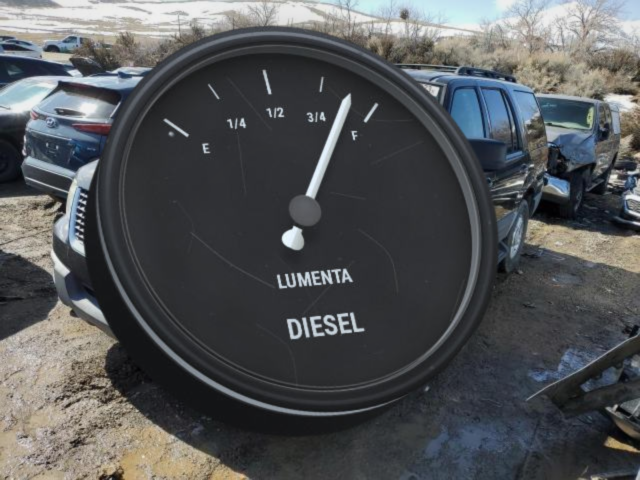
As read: value=0.875
